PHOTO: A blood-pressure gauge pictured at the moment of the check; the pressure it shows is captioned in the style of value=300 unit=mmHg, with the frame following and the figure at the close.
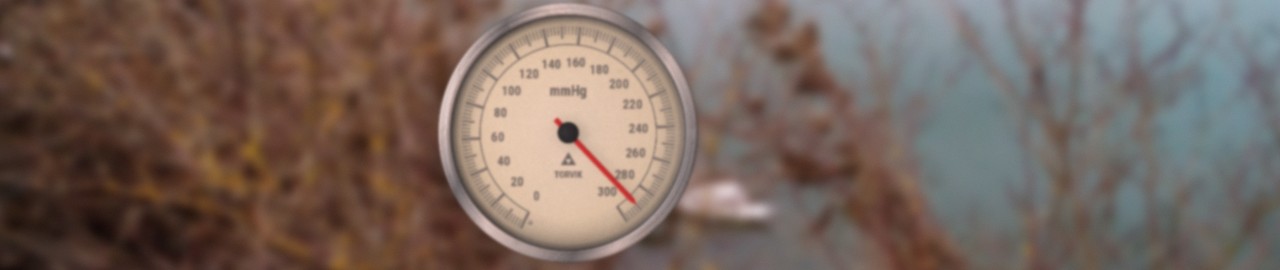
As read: value=290 unit=mmHg
